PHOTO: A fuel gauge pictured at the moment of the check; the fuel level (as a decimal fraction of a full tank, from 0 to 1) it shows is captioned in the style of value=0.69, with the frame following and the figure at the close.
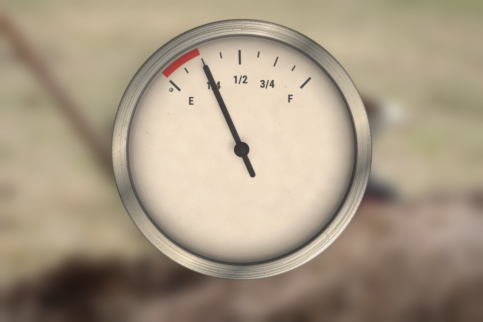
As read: value=0.25
